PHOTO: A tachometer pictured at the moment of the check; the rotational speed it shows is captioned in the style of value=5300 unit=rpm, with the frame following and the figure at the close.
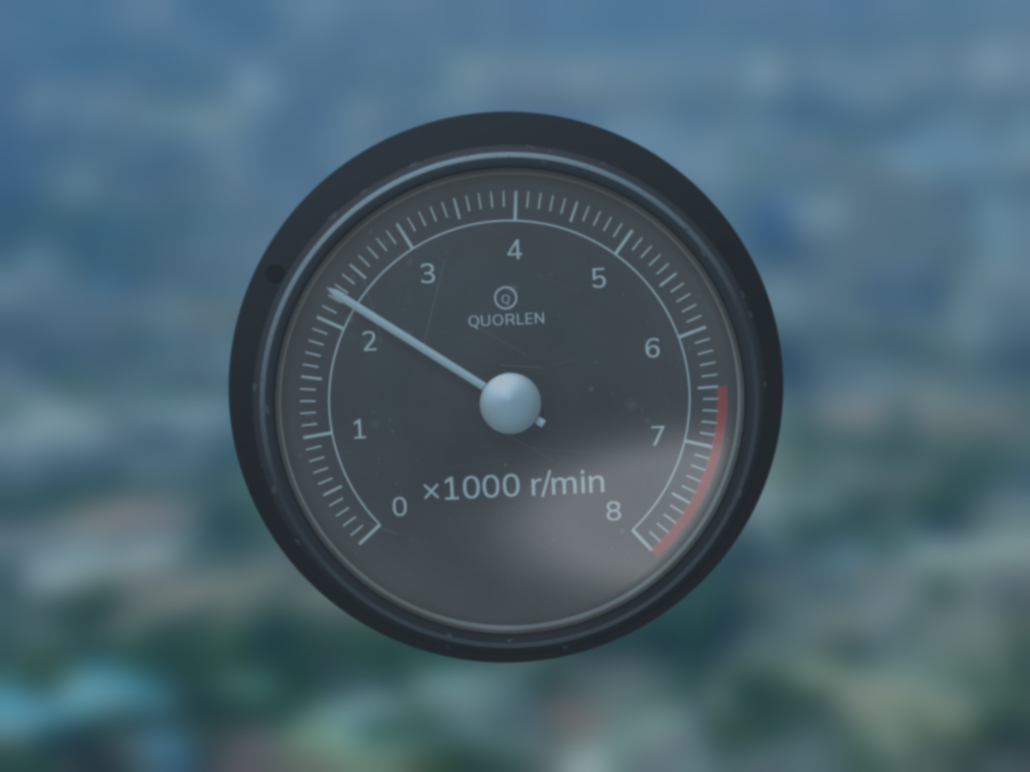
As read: value=2250 unit=rpm
